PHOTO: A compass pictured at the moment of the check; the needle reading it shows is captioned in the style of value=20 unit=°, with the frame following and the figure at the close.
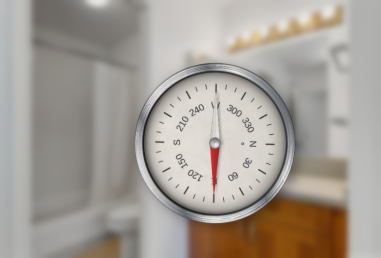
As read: value=90 unit=°
